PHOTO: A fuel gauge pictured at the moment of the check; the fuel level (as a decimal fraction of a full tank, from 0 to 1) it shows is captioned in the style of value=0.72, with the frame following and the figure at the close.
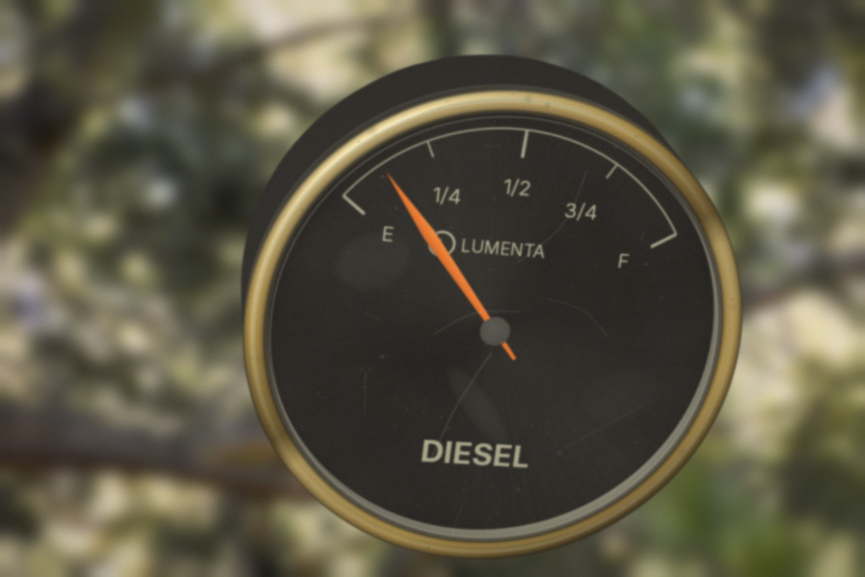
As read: value=0.125
